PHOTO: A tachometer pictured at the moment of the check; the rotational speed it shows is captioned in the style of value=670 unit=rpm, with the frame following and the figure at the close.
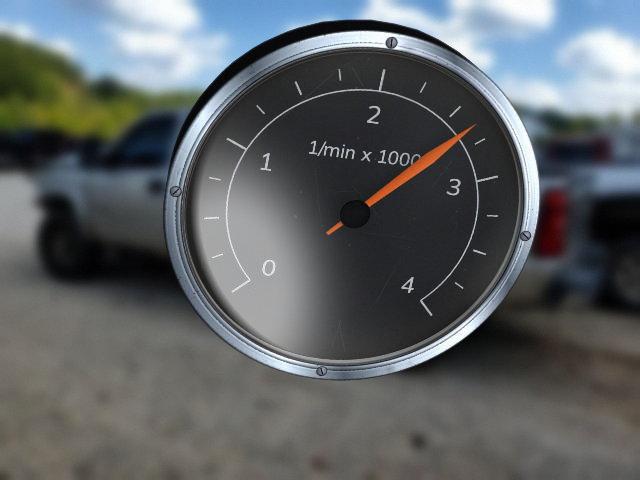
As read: value=2625 unit=rpm
